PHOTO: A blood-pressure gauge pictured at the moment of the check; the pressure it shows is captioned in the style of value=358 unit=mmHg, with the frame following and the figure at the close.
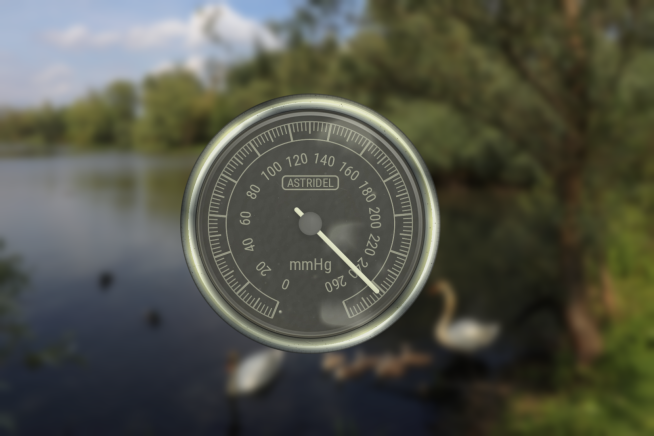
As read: value=242 unit=mmHg
